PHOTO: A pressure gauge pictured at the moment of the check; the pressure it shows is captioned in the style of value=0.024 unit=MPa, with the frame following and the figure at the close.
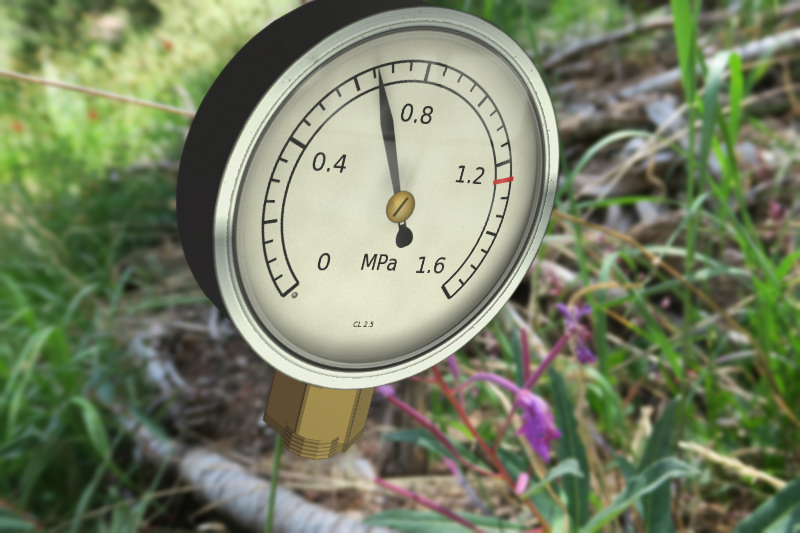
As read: value=0.65 unit=MPa
